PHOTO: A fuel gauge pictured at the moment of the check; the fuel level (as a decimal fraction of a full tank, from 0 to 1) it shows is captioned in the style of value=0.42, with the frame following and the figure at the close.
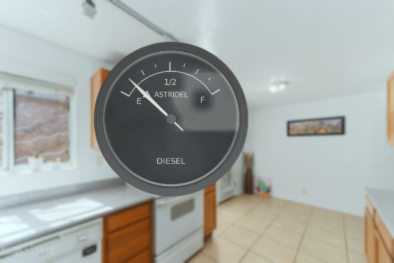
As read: value=0.125
